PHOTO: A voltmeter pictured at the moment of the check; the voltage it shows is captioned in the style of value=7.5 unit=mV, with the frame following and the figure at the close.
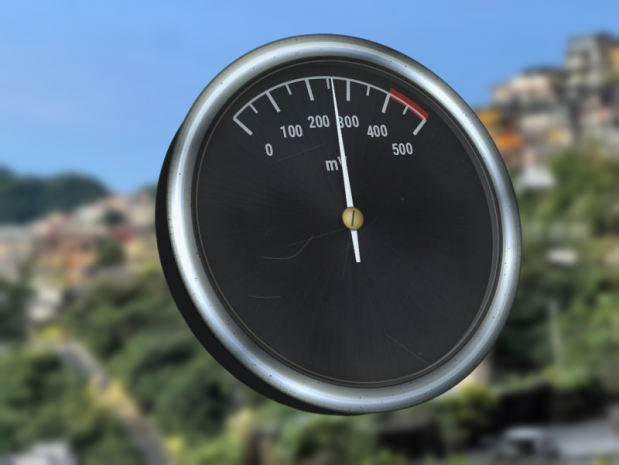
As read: value=250 unit=mV
